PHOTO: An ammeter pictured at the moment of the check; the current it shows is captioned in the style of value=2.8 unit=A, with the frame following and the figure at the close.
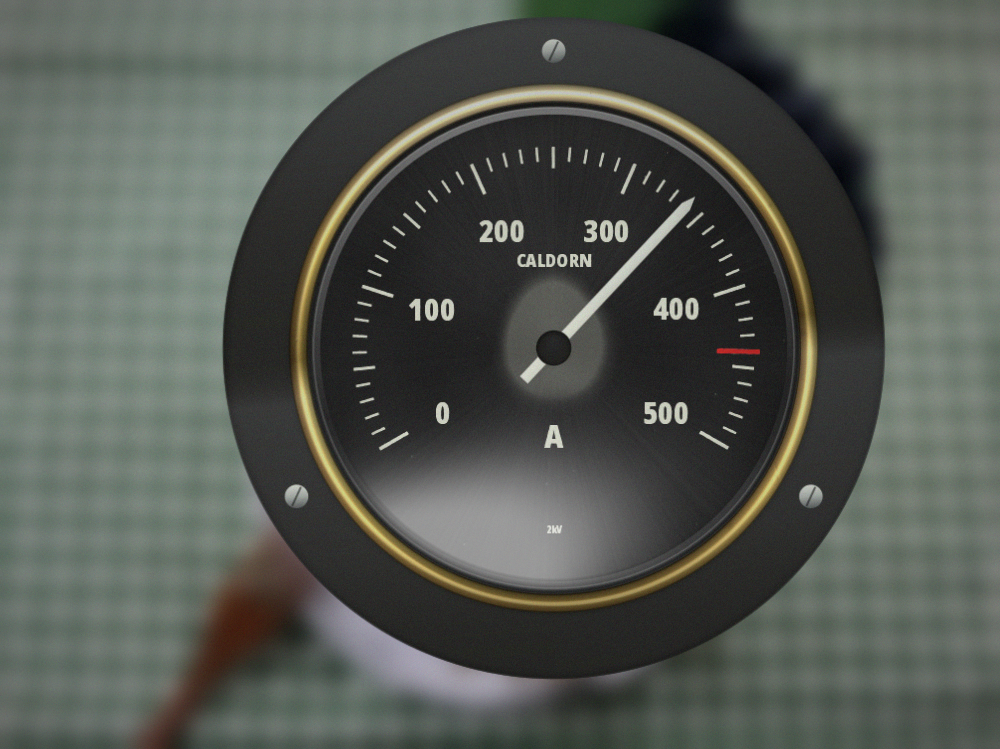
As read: value=340 unit=A
